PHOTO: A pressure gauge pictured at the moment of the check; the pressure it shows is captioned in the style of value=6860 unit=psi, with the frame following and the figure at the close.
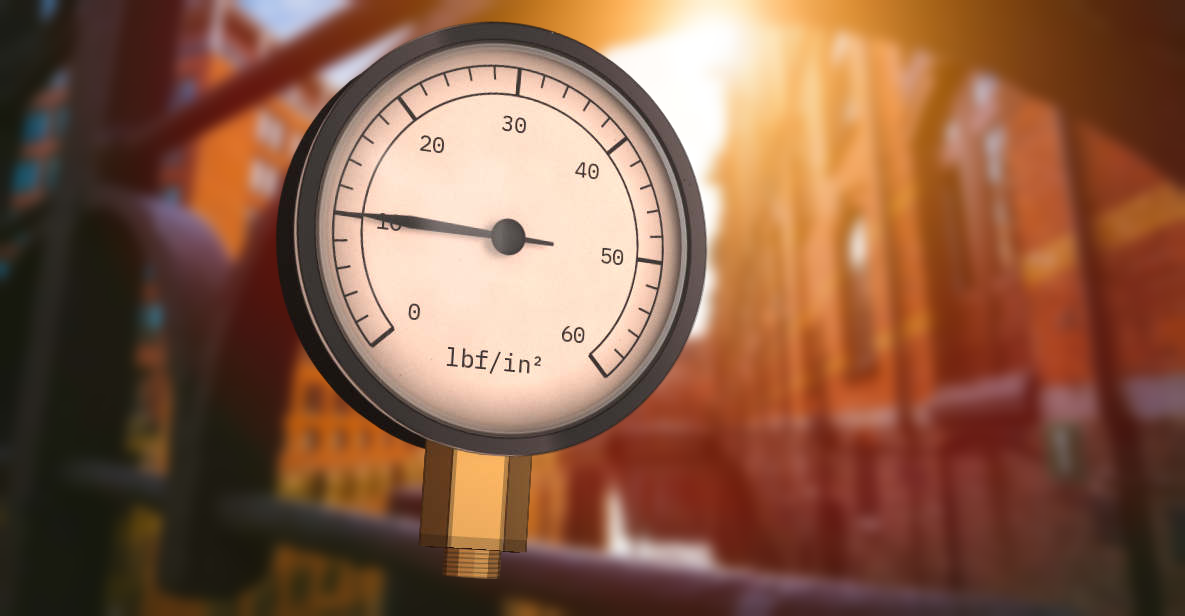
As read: value=10 unit=psi
